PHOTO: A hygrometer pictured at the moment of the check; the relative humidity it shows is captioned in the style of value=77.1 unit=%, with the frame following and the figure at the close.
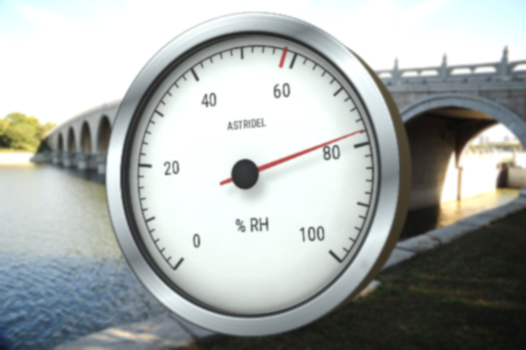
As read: value=78 unit=%
